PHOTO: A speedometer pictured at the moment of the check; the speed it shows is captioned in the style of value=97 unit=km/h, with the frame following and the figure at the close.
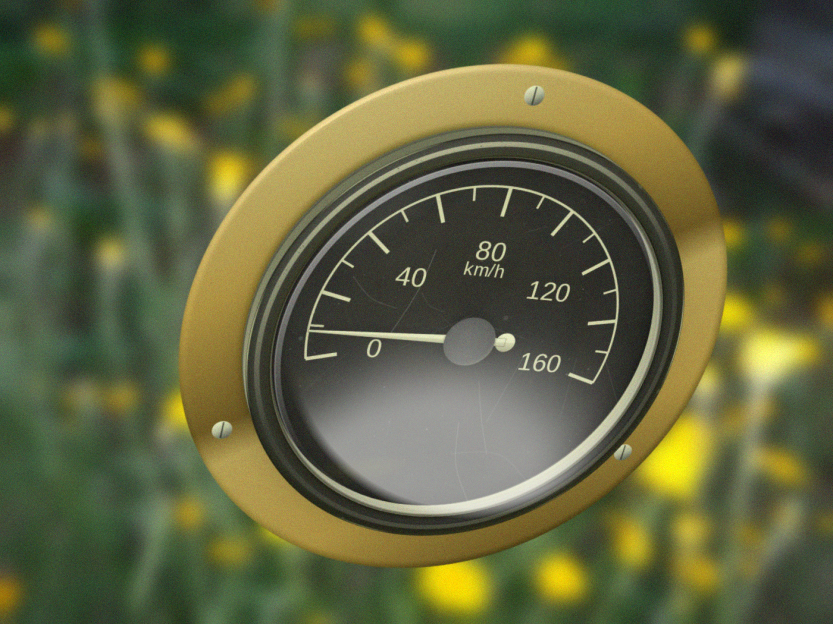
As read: value=10 unit=km/h
